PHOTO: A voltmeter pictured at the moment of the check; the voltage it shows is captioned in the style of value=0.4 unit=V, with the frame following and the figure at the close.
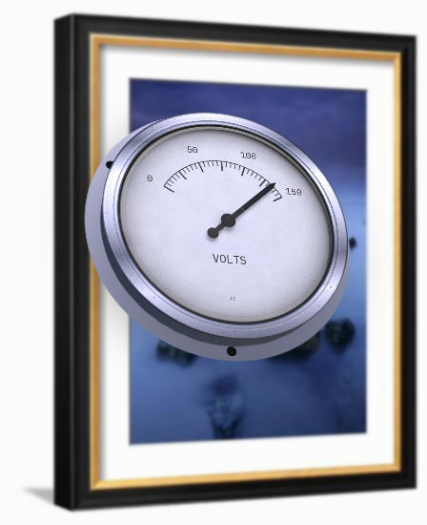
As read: value=135 unit=V
